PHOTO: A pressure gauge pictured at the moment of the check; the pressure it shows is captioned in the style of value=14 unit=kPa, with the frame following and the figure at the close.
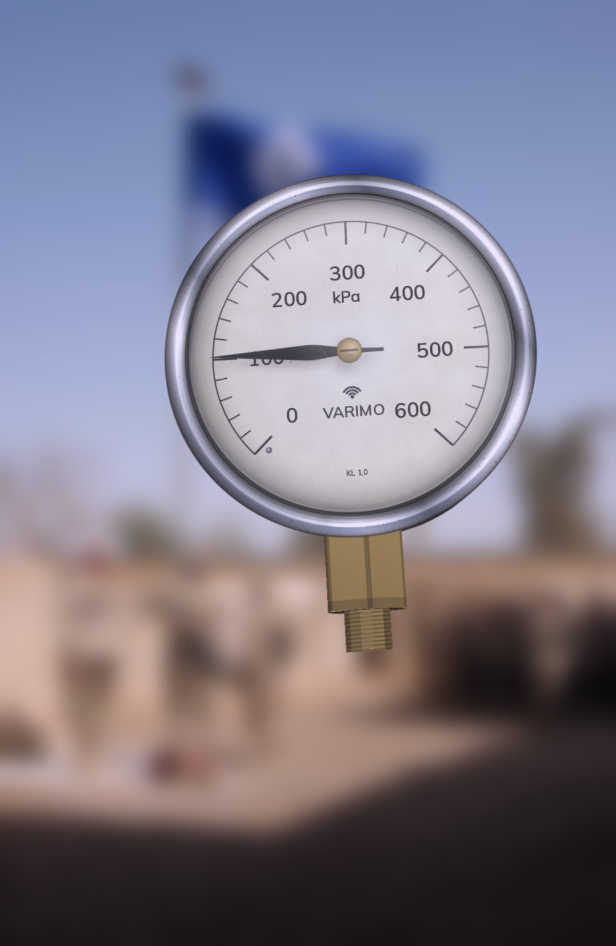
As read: value=100 unit=kPa
